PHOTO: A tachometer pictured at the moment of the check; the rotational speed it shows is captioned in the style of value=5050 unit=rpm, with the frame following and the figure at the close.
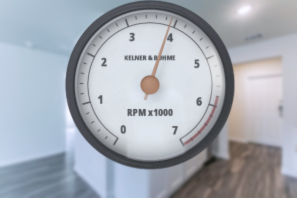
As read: value=3900 unit=rpm
